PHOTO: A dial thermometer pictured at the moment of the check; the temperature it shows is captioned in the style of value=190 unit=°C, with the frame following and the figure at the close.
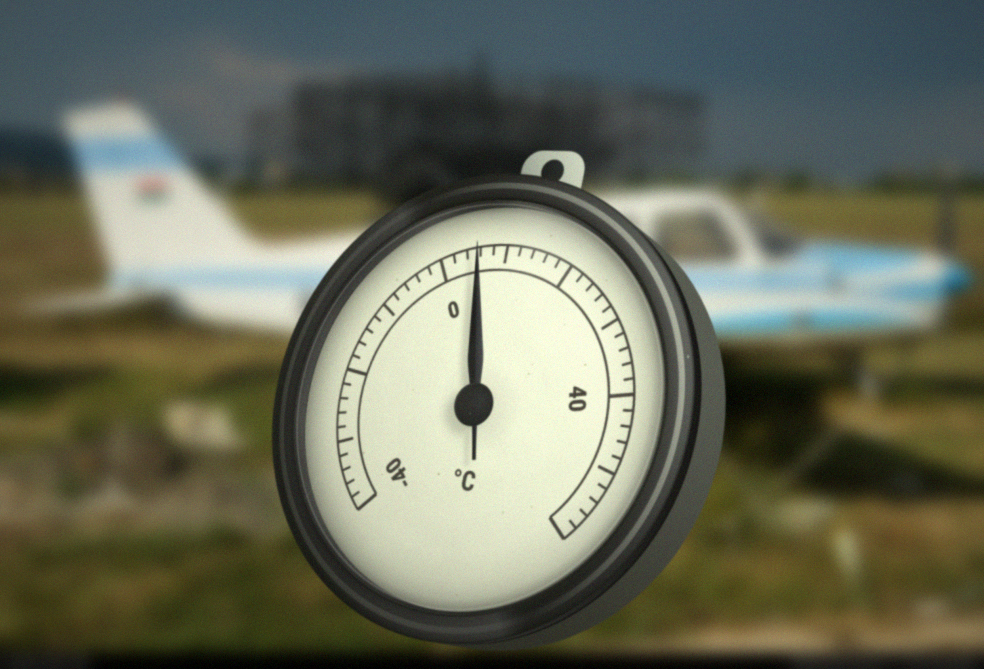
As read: value=6 unit=°C
